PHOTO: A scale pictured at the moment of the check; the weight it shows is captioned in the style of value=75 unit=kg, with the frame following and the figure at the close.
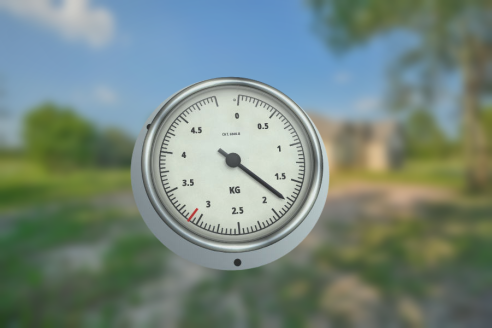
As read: value=1.8 unit=kg
